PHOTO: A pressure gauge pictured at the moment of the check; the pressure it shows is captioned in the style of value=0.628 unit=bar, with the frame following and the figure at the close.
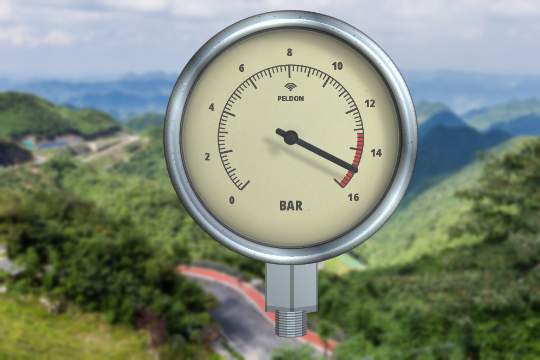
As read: value=15 unit=bar
